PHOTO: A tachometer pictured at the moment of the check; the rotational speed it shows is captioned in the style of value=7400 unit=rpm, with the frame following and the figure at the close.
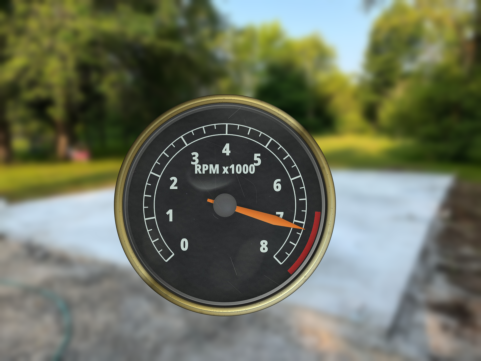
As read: value=7125 unit=rpm
